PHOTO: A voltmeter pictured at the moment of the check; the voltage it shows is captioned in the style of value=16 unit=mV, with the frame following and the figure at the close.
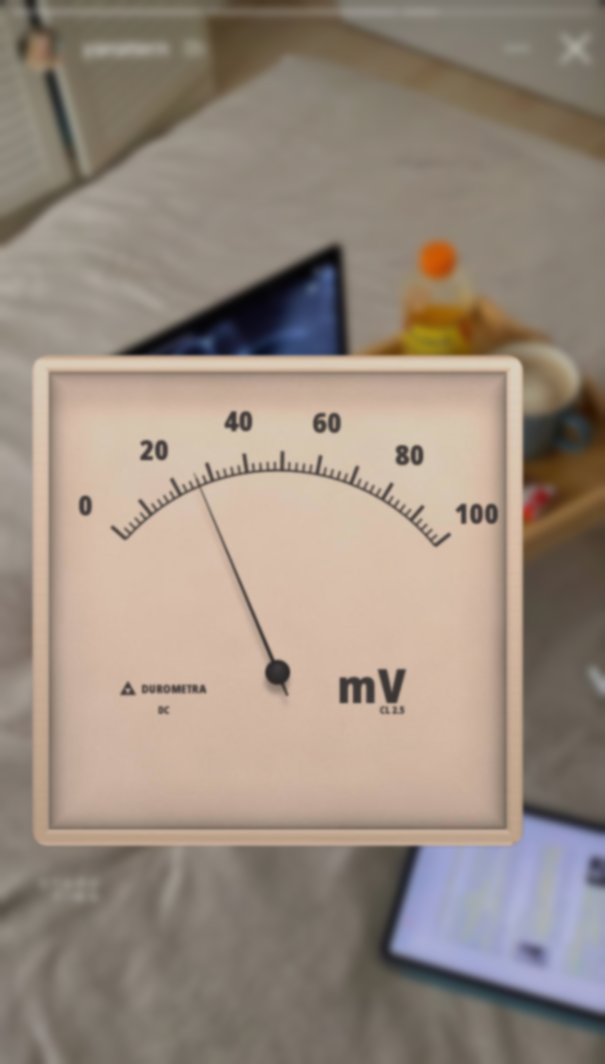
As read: value=26 unit=mV
